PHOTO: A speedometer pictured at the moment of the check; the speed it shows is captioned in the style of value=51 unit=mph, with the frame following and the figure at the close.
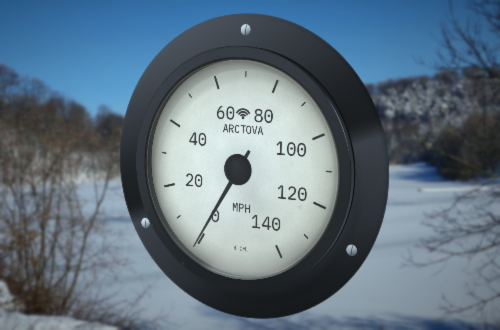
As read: value=0 unit=mph
